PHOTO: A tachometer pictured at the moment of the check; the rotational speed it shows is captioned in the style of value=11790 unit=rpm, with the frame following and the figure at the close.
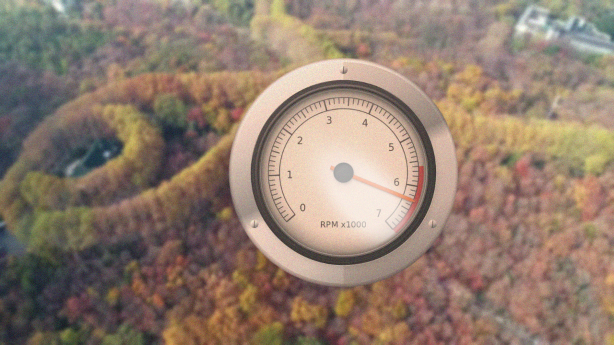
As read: value=6300 unit=rpm
